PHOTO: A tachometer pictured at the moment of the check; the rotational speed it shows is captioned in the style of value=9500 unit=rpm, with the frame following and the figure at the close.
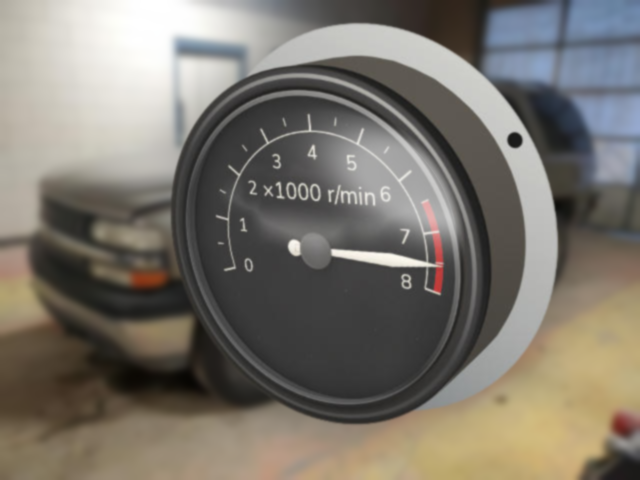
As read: value=7500 unit=rpm
